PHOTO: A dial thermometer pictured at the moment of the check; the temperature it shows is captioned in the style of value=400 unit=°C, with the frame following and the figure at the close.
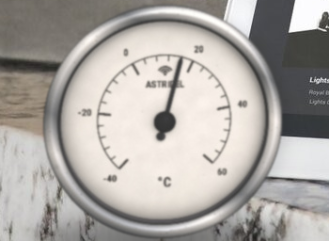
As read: value=16 unit=°C
